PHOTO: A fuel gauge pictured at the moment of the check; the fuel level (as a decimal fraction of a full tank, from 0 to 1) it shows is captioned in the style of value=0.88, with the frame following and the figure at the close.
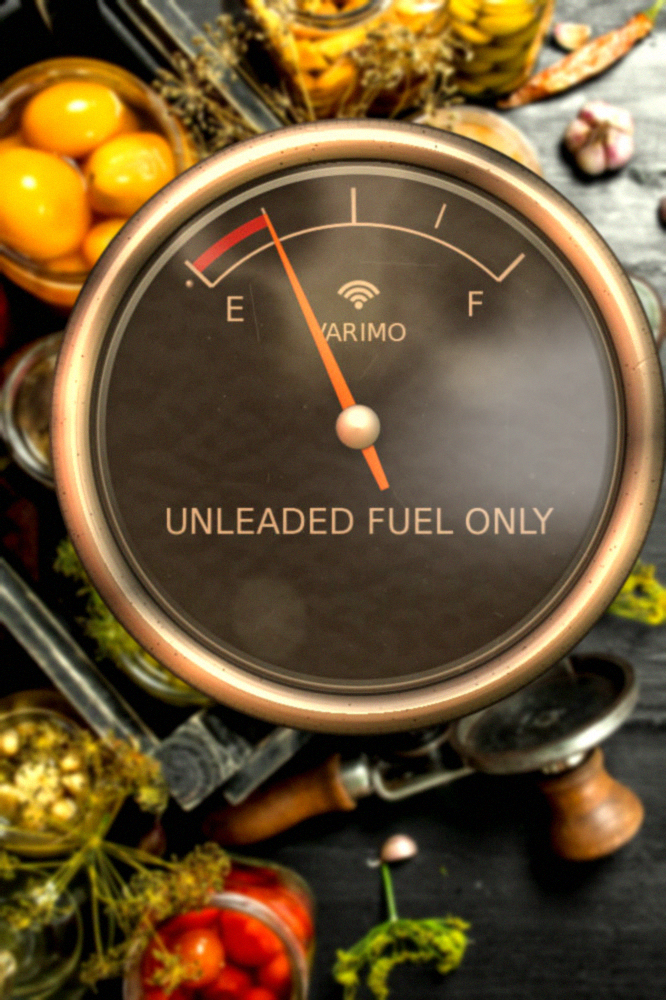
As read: value=0.25
